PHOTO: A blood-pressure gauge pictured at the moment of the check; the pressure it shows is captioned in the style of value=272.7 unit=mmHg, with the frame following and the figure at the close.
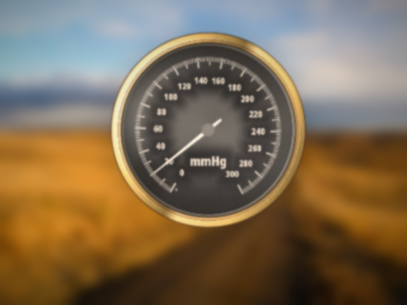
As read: value=20 unit=mmHg
